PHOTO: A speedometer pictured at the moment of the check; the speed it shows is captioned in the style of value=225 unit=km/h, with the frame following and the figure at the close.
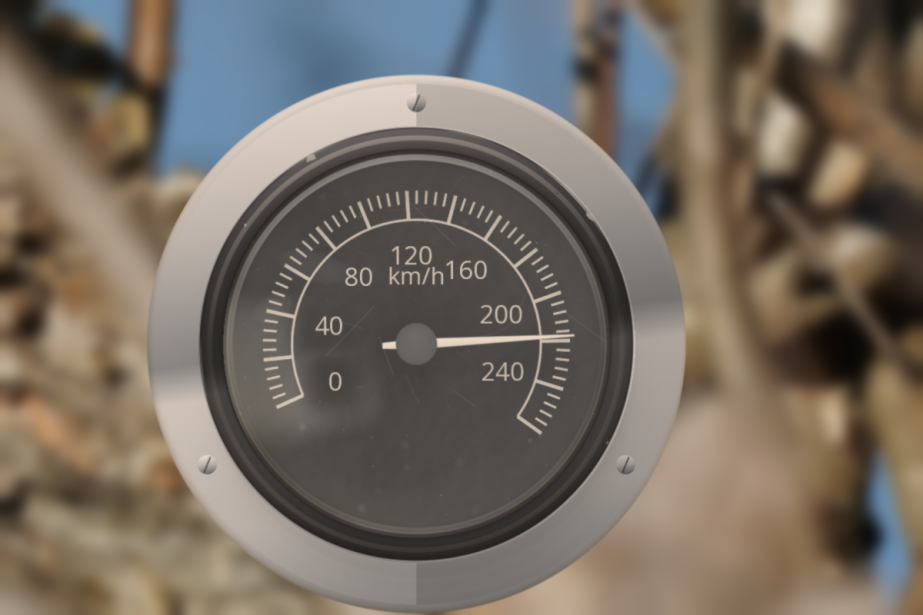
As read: value=218 unit=km/h
